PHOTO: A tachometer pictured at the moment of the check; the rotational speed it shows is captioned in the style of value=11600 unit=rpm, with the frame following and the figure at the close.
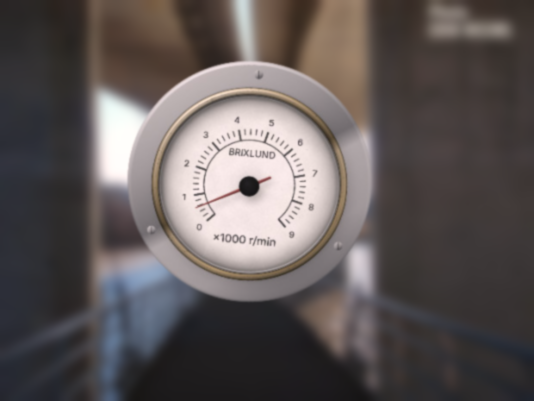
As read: value=600 unit=rpm
